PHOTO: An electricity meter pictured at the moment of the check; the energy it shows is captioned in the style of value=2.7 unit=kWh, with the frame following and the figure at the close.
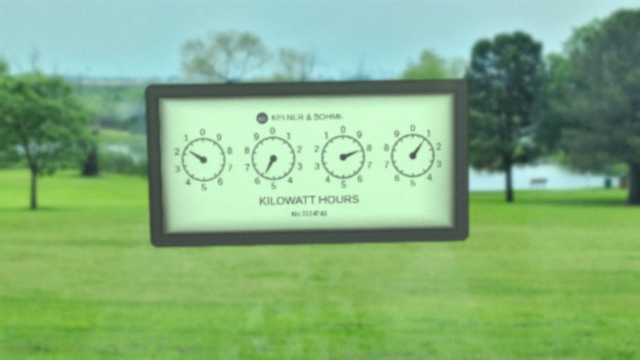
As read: value=1581 unit=kWh
